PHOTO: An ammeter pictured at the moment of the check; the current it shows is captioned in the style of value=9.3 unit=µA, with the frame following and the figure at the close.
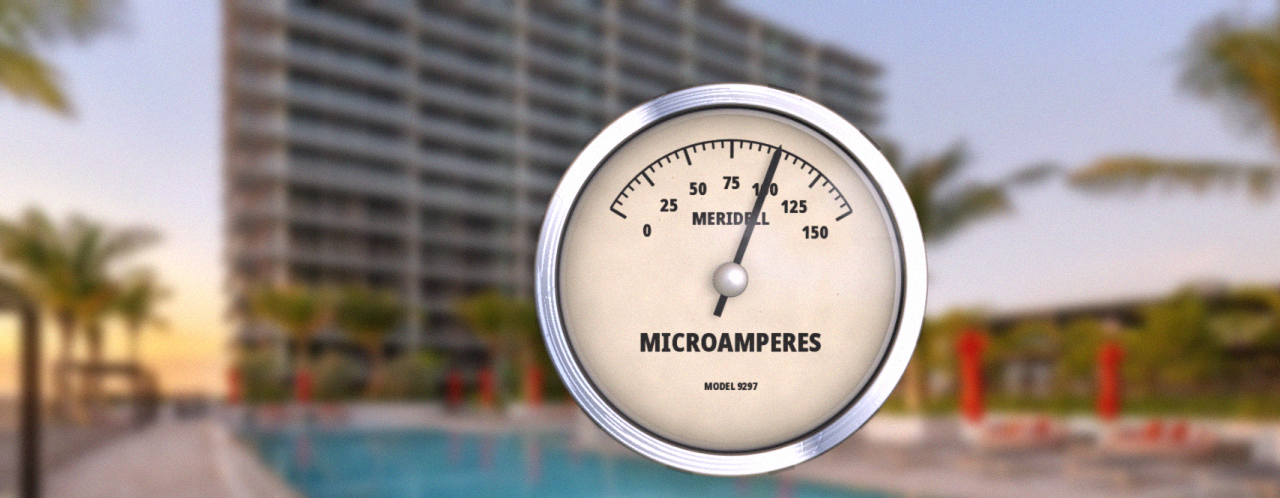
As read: value=100 unit=µA
